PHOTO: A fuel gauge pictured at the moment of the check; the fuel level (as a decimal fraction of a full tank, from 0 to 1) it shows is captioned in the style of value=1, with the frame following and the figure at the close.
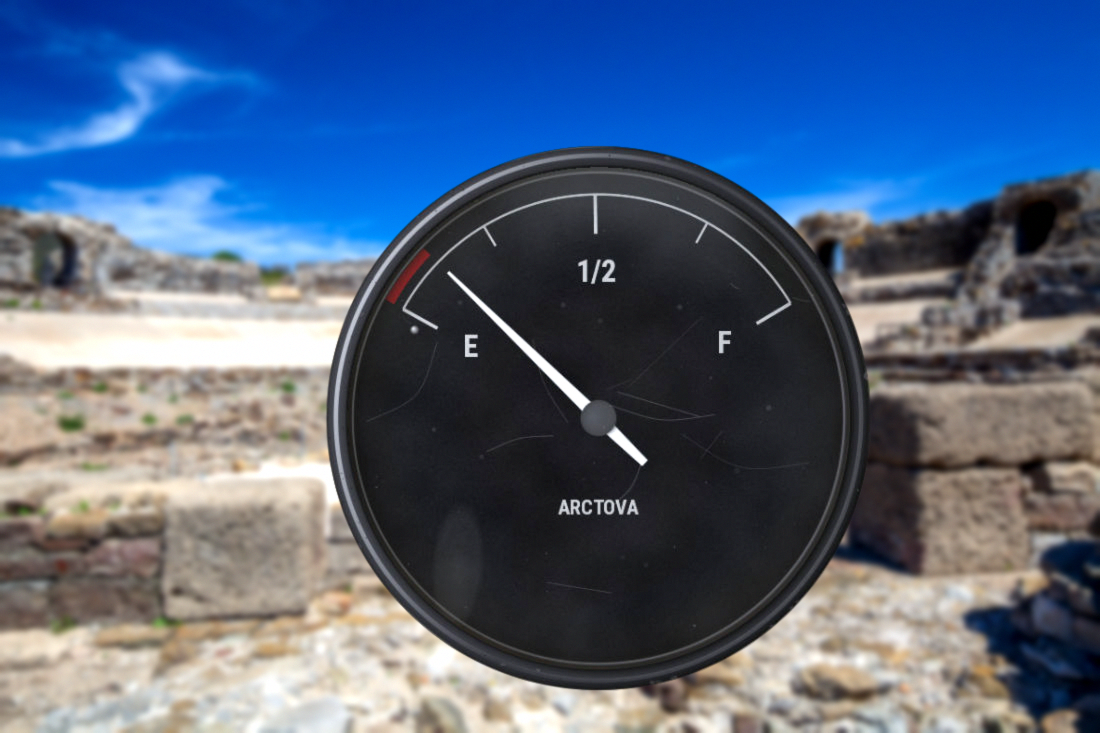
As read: value=0.125
